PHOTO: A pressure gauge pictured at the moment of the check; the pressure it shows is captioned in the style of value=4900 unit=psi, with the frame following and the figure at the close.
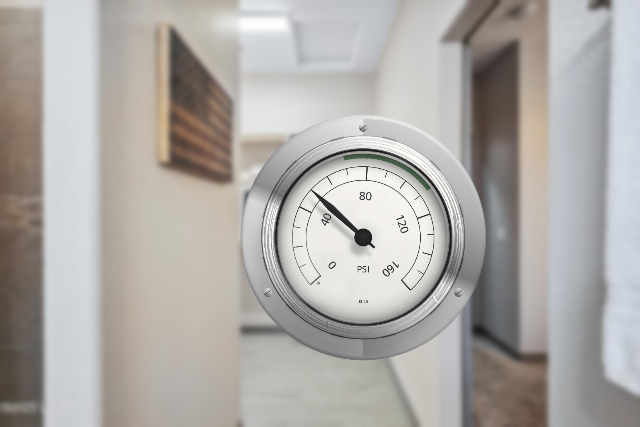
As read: value=50 unit=psi
